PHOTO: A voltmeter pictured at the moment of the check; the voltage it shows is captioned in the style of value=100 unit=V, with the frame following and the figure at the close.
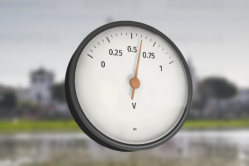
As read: value=0.6 unit=V
